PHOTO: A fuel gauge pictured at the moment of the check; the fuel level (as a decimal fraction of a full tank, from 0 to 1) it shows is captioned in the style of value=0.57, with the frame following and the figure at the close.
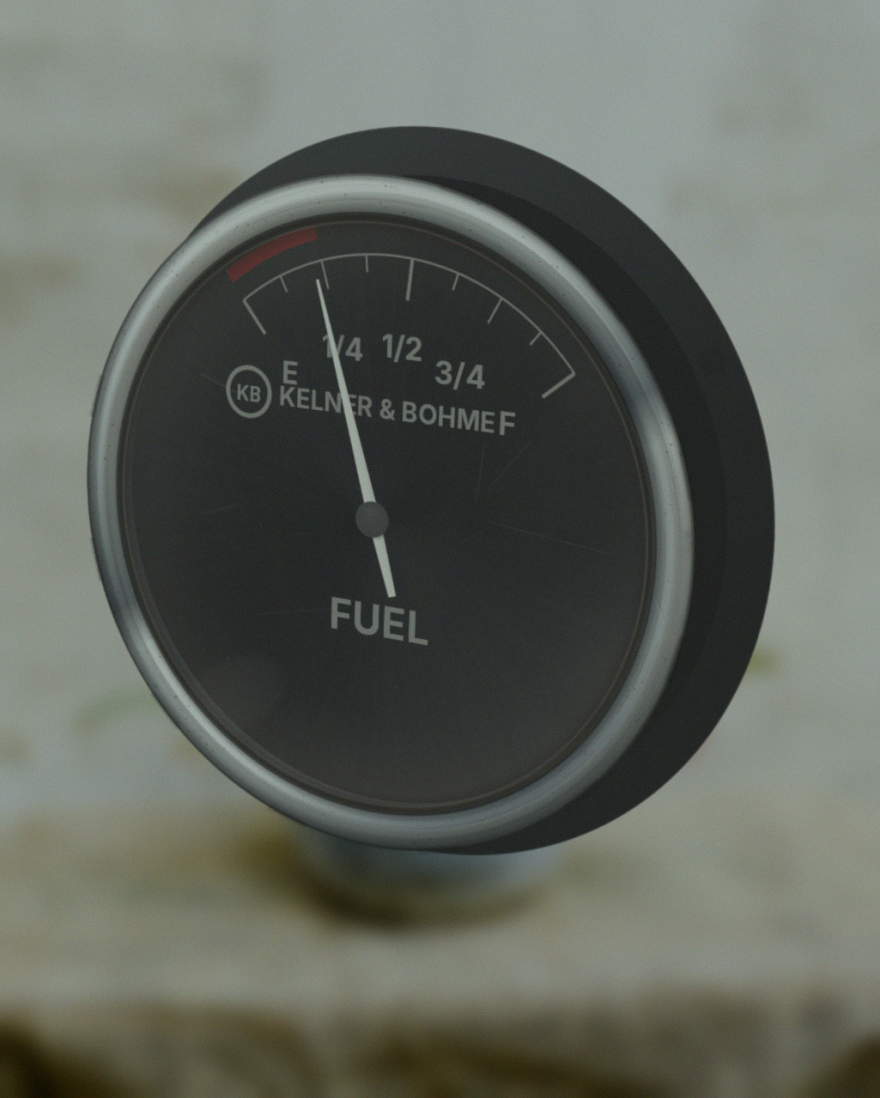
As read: value=0.25
